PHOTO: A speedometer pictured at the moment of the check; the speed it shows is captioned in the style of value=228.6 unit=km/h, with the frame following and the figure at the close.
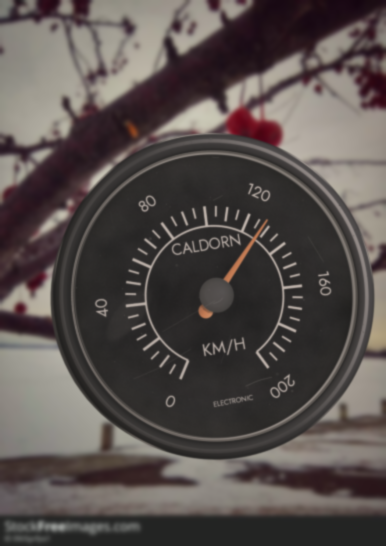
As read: value=127.5 unit=km/h
